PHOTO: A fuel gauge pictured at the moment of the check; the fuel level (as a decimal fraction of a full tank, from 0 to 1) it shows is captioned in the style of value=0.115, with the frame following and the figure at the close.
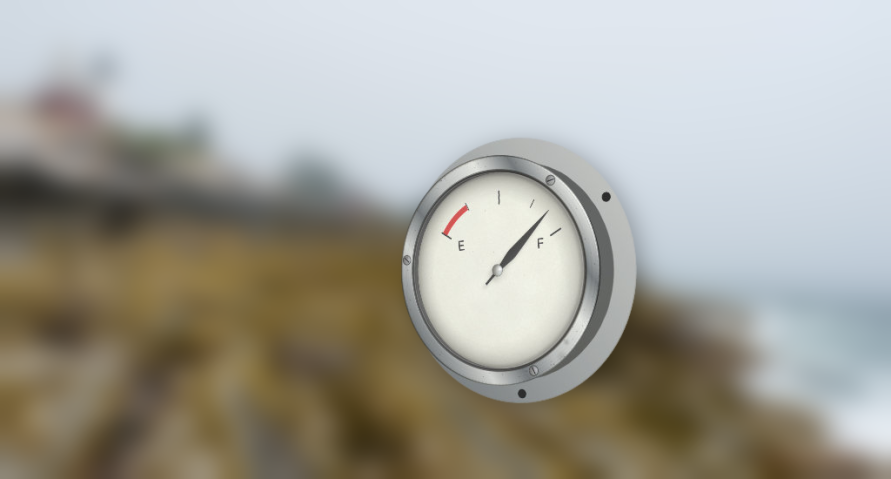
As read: value=0.875
